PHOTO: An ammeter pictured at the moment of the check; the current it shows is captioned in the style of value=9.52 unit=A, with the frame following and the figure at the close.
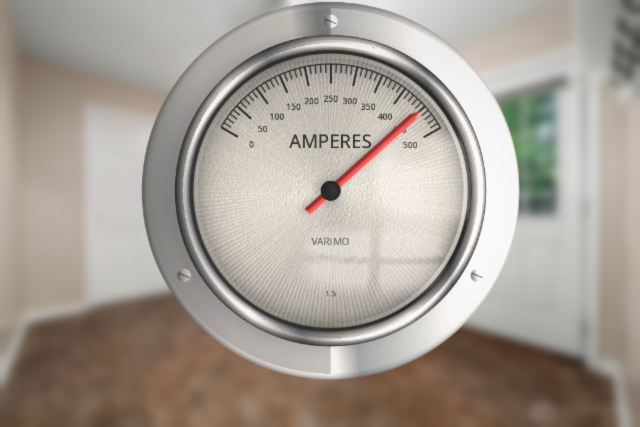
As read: value=450 unit=A
